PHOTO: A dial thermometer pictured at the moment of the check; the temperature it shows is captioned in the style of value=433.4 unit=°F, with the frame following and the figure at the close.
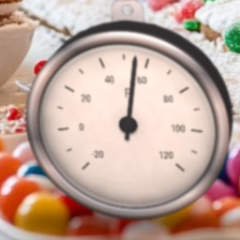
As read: value=55 unit=°F
